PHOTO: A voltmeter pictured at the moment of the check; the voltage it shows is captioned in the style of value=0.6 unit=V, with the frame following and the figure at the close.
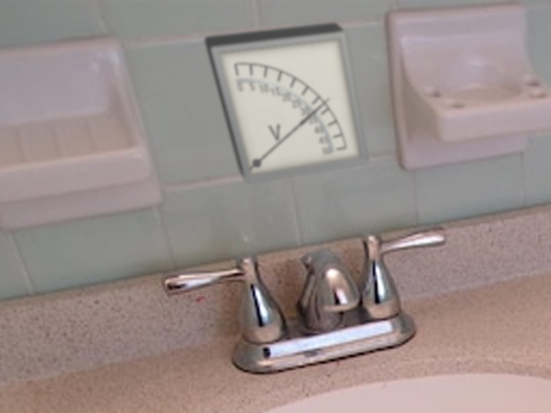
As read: value=32.5 unit=V
